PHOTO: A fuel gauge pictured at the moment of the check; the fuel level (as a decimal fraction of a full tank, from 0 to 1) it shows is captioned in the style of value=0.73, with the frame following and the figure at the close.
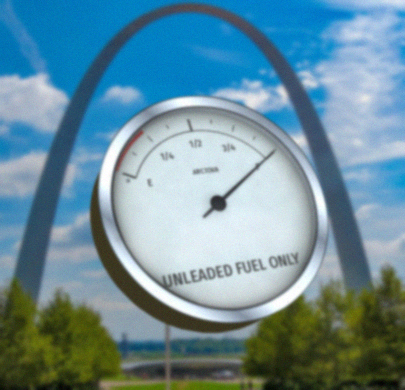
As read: value=1
